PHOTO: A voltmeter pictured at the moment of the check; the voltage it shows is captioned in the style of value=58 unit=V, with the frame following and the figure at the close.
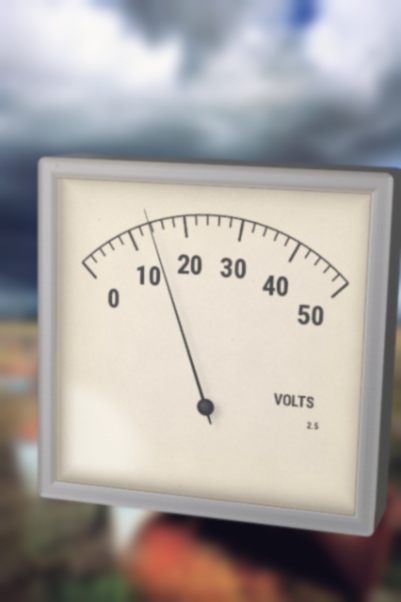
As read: value=14 unit=V
